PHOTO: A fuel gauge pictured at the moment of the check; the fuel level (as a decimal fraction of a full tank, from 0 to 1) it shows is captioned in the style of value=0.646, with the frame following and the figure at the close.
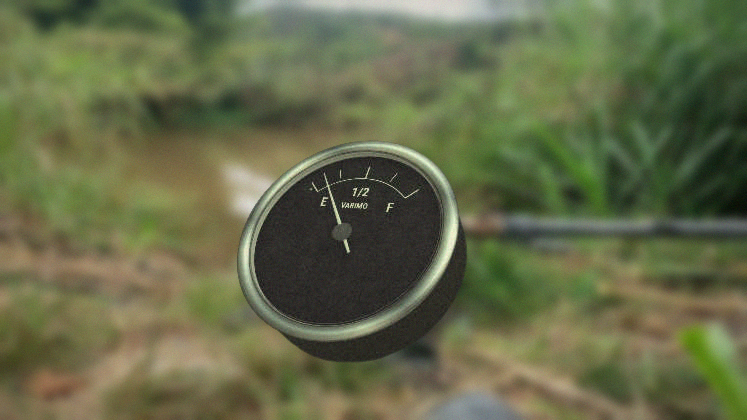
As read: value=0.125
